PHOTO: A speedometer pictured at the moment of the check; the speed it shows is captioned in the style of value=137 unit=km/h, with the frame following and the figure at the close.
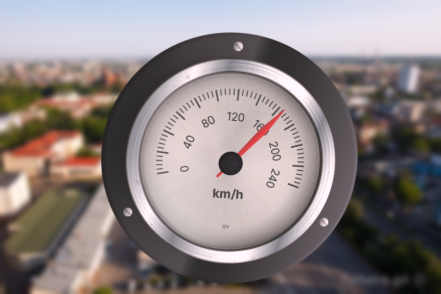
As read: value=164 unit=km/h
